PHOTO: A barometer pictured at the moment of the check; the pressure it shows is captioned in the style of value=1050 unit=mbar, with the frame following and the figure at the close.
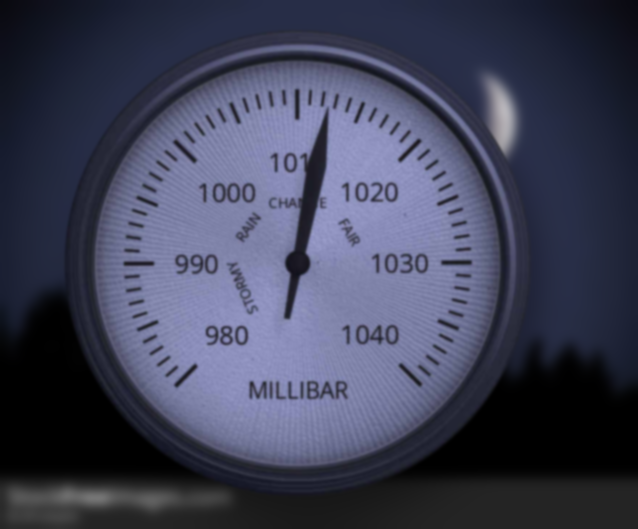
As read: value=1012.5 unit=mbar
